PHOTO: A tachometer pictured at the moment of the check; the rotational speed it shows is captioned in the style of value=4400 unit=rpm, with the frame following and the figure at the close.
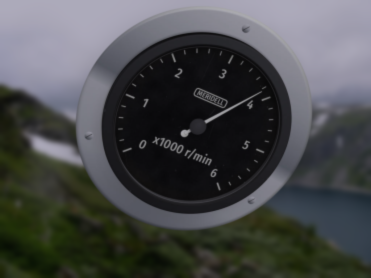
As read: value=3800 unit=rpm
